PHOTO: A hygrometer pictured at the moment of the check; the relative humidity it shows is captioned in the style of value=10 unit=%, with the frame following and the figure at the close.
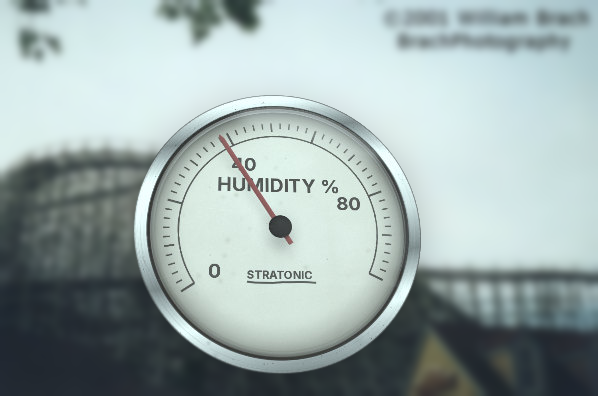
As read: value=38 unit=%
